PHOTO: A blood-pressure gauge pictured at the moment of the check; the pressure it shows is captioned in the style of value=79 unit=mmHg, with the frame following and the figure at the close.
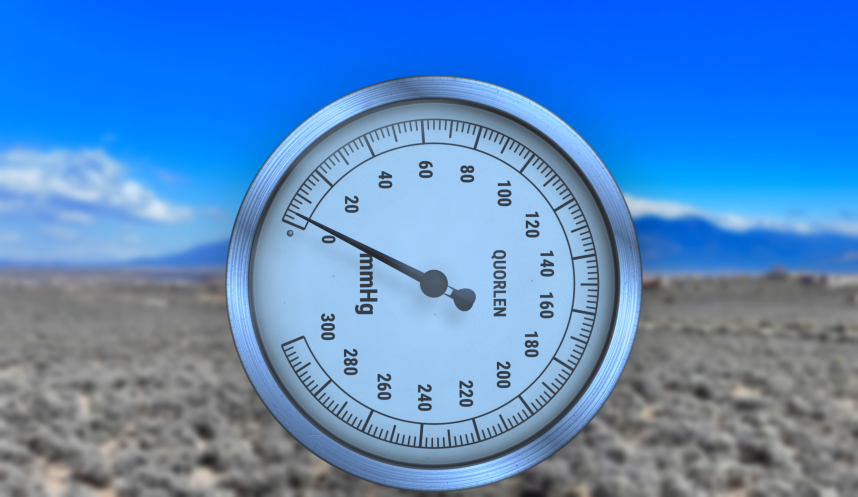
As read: value=4 unit=mmHg
